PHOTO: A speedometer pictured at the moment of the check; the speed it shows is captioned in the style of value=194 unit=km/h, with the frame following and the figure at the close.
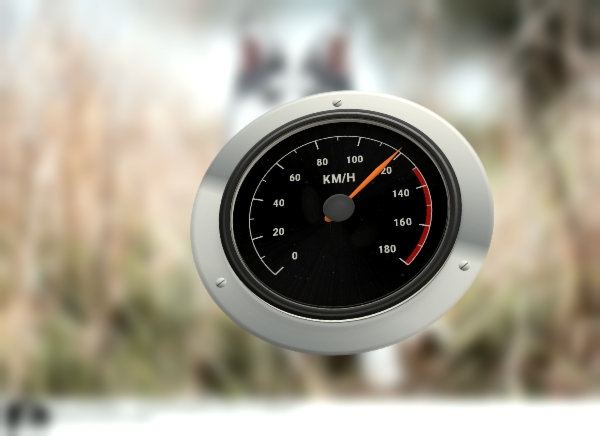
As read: value=120 unit=km/h
